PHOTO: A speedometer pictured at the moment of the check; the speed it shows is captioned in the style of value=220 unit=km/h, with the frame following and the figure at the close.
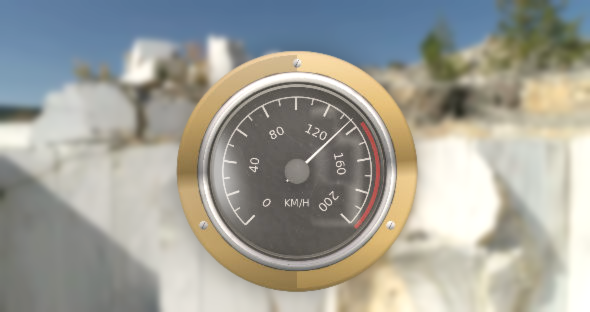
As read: value=135 unit=km/h
